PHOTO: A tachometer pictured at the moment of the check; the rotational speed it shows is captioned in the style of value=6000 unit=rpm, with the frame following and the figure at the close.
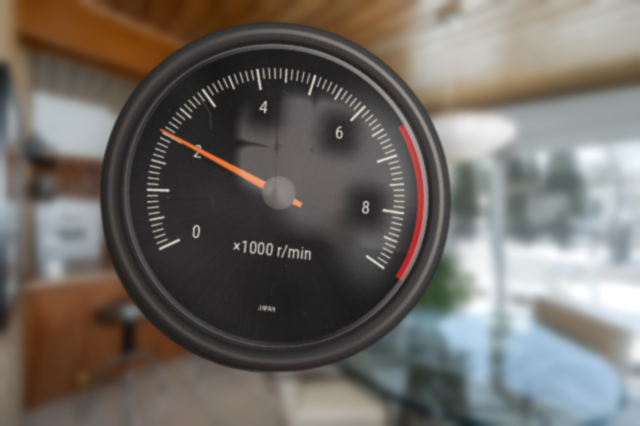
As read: value=2000 unit=rpm
